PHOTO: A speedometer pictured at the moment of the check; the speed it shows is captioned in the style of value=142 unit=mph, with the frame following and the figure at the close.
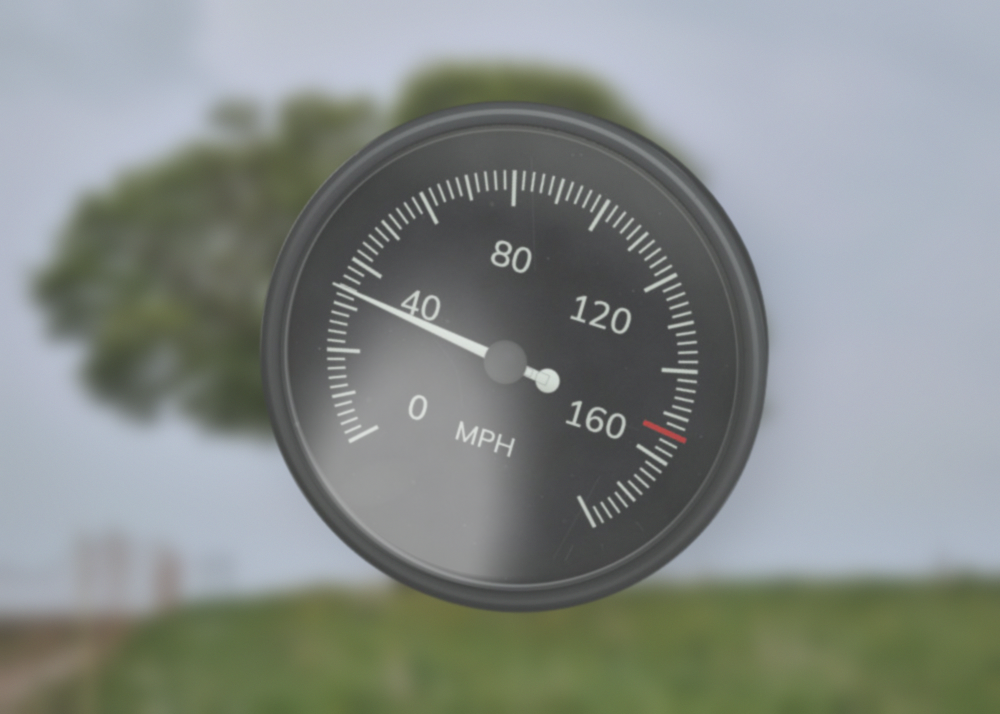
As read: value=34 unit=mph
